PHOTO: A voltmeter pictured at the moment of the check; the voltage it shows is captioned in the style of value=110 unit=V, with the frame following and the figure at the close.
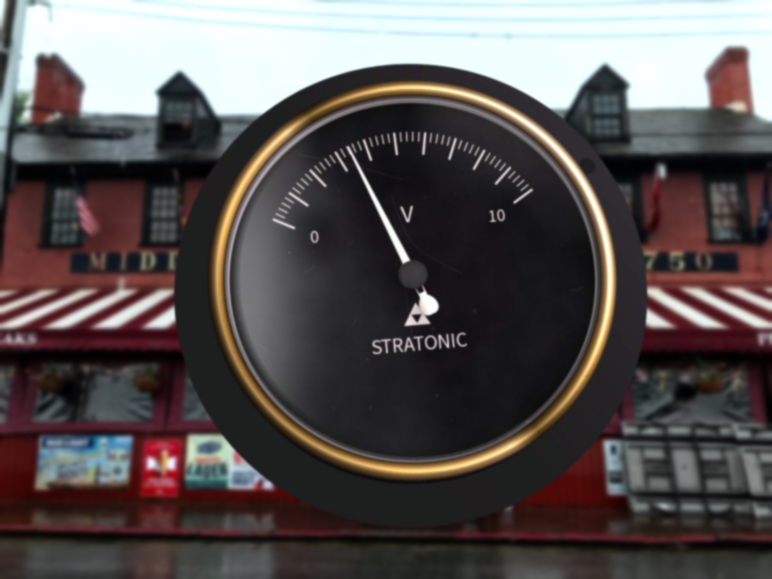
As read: value=3.4 unit=V
